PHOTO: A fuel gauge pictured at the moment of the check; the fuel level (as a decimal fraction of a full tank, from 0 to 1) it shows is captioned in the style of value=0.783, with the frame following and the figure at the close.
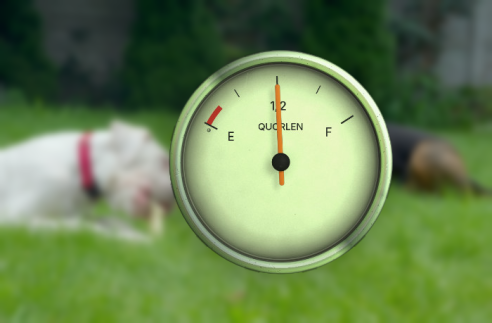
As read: value=0.5
